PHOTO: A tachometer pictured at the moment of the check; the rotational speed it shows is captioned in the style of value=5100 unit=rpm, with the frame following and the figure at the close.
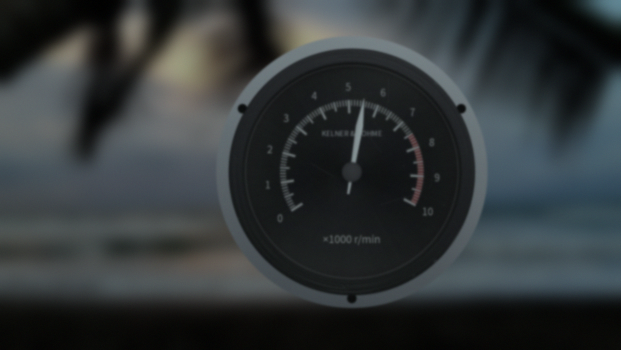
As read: value=5500 unit=rpm
